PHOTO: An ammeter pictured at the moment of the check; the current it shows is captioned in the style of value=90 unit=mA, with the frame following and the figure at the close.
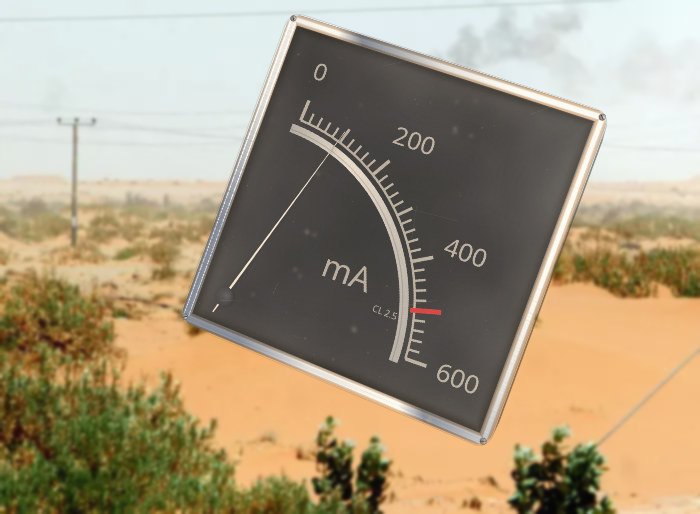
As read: value=100 unit=mA
